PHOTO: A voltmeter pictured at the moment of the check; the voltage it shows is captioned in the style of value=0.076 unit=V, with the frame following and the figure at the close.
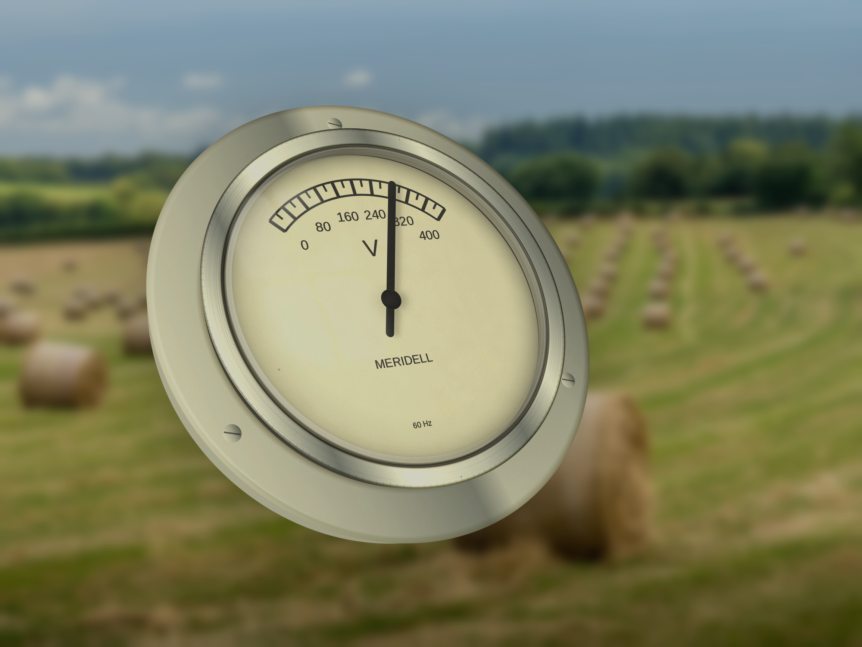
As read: value=280 unit=V
